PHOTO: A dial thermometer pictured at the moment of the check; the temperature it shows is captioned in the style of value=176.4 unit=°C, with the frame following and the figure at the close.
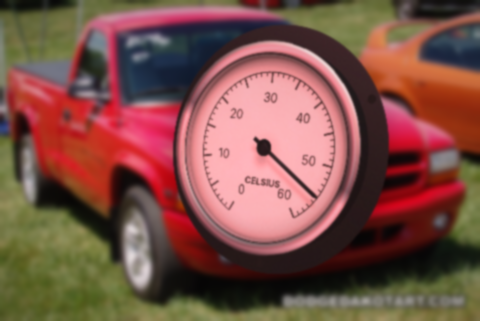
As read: value=55 unit=°C
